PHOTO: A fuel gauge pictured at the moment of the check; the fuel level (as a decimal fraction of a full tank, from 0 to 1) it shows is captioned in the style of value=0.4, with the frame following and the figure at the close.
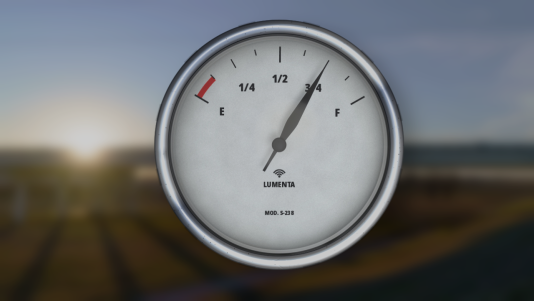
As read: value=0.75
